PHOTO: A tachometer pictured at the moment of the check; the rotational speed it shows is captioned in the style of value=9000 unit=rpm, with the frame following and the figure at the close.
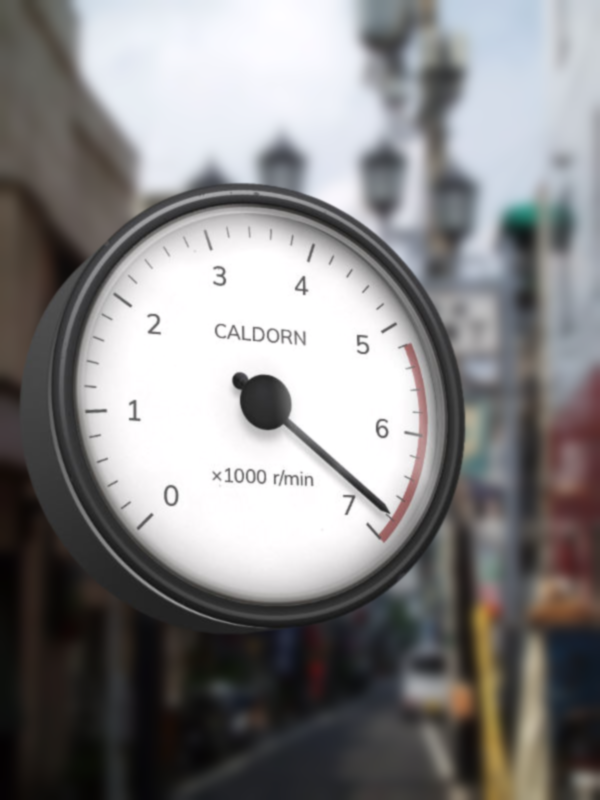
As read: value=6800 unit=rpm
